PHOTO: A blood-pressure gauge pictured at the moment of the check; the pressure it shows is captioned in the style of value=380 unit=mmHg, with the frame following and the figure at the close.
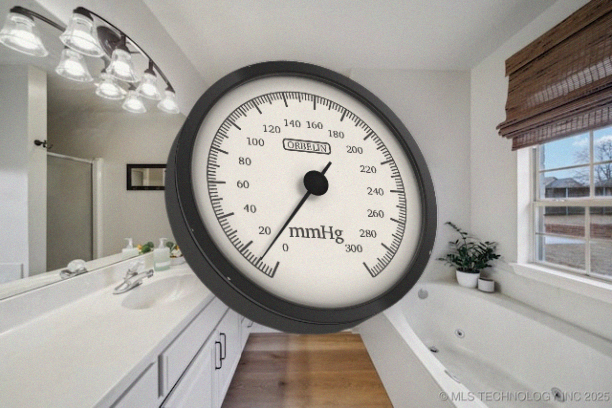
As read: value=10 unit=mmHg
